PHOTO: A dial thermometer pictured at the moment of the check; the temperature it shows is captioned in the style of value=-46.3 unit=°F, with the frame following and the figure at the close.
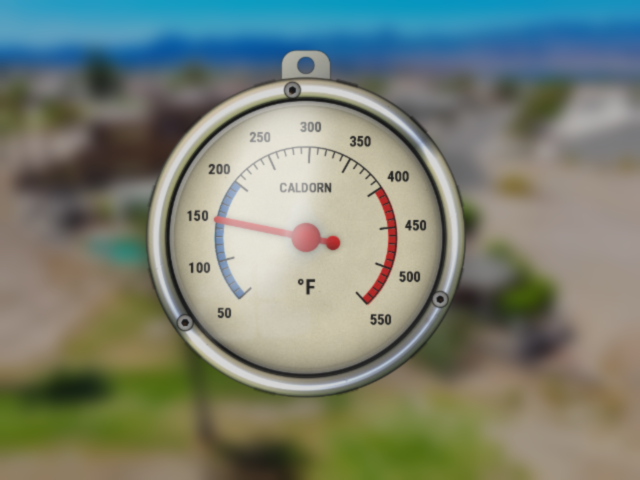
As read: value=150 unit=°F
